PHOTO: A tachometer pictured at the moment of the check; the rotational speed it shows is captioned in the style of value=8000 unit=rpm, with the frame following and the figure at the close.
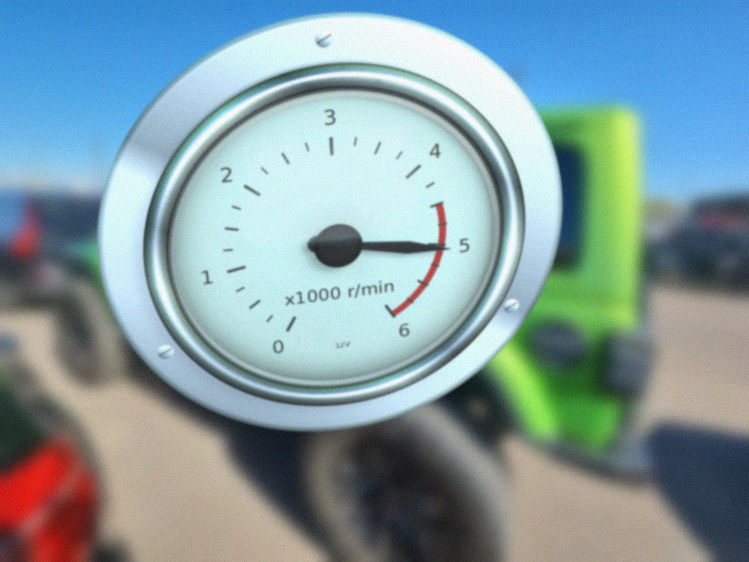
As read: value=5000 unit=rpm
